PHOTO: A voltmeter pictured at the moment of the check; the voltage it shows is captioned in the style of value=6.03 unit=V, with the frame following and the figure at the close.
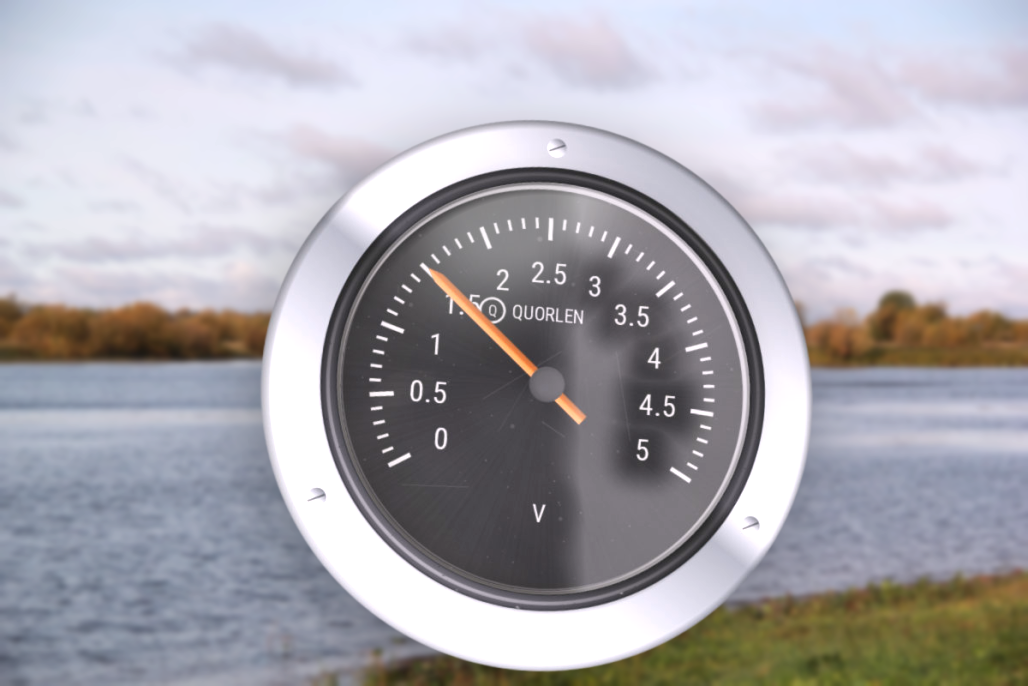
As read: value=1.5 unit=V
